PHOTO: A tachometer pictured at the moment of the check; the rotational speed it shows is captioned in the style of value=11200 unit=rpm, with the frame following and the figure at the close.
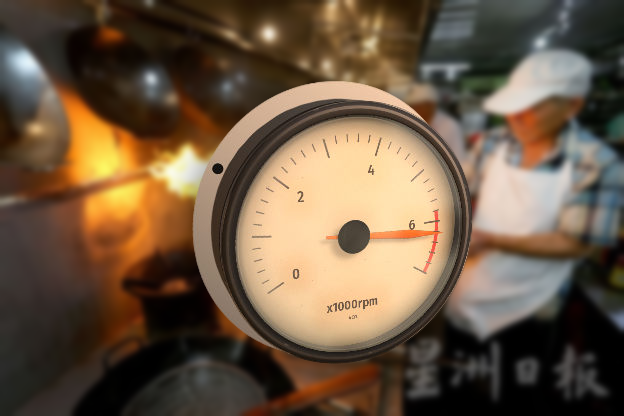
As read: value=6200 unit=rpm
